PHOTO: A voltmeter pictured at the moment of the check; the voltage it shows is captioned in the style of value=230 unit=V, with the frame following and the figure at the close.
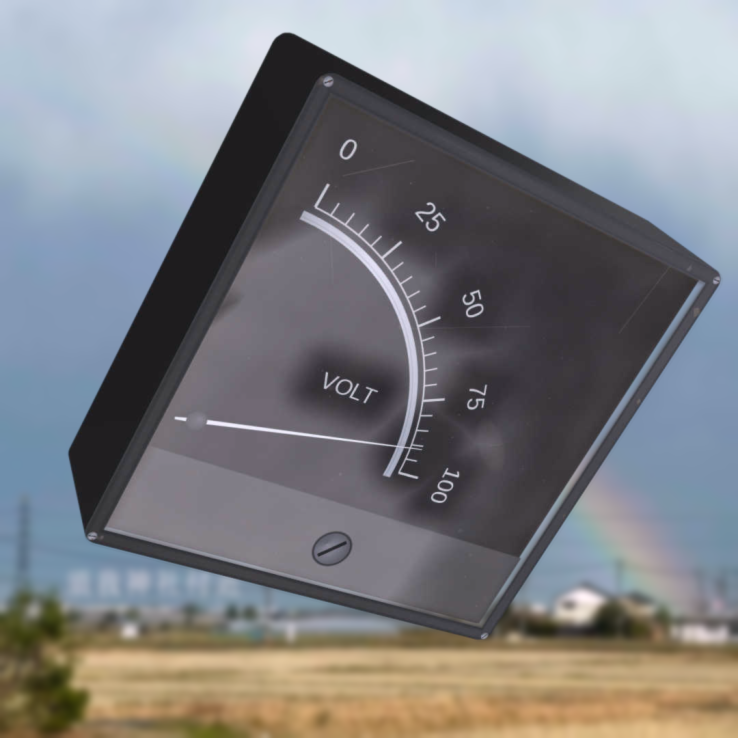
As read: value=90 unit=V
